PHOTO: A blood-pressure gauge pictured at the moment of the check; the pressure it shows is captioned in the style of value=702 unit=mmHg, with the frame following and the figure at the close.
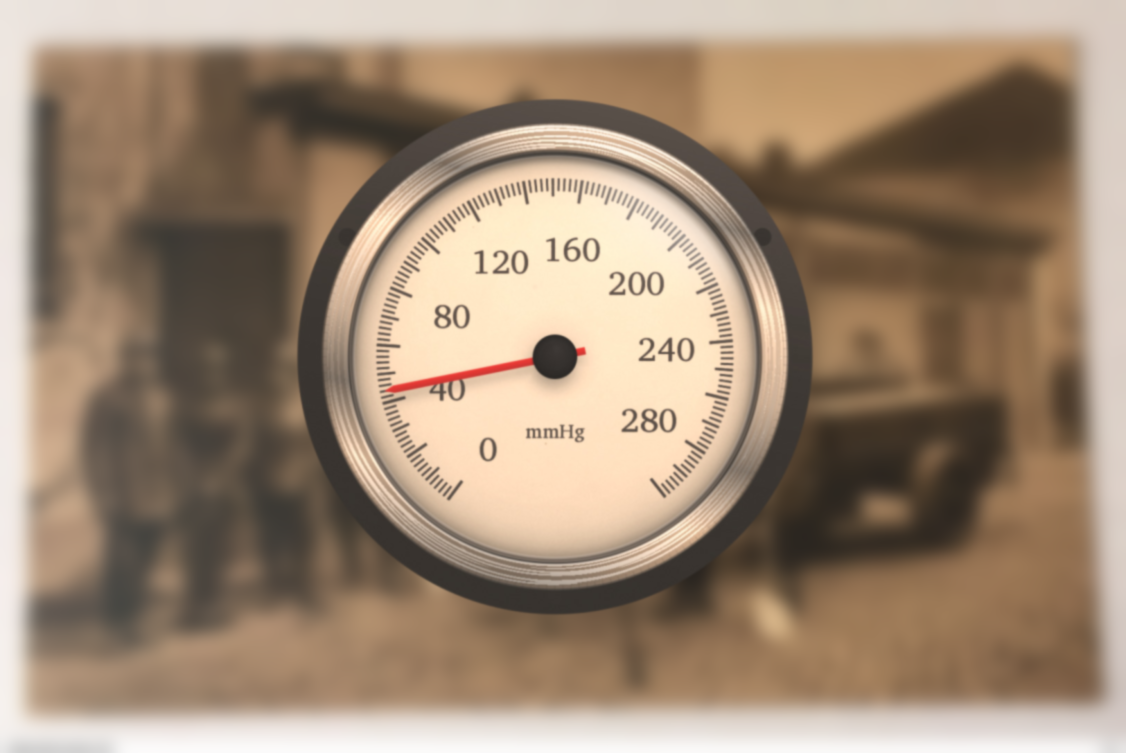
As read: value=44 unit=mmHg
